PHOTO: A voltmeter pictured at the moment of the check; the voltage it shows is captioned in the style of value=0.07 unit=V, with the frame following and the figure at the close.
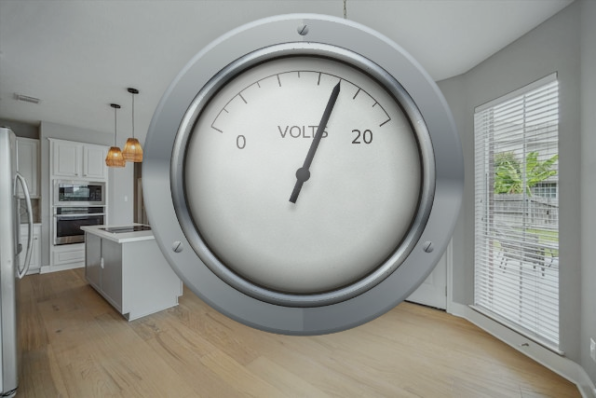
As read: value=14 unit=V
